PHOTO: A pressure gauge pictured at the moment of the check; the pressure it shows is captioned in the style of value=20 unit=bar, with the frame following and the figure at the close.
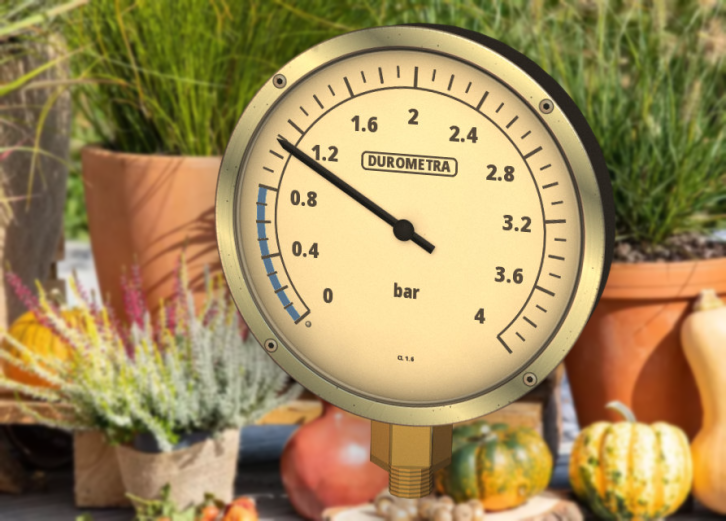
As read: value=1.1 unit=bar
